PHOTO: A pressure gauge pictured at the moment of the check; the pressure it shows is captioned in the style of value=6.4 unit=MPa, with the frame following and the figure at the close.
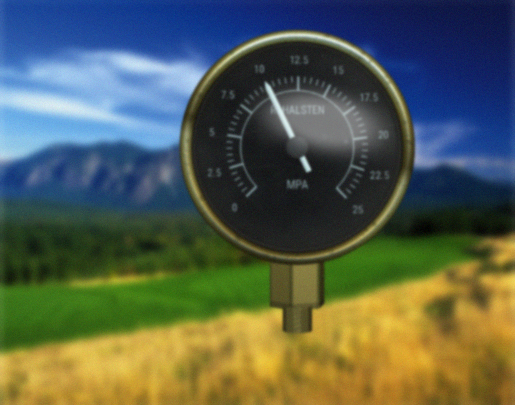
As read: value=10 unit=MPa
